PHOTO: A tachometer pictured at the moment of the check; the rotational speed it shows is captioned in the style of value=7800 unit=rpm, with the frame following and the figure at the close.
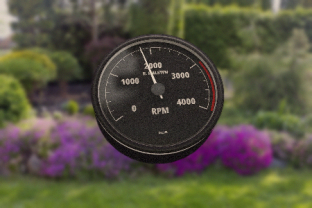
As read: value=1800 unit=rpm
